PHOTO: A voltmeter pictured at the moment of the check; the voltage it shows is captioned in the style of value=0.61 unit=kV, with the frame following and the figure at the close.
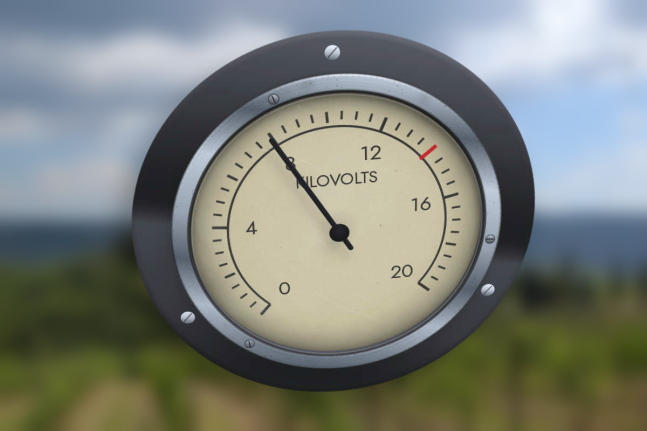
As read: value=8 unit=kV
